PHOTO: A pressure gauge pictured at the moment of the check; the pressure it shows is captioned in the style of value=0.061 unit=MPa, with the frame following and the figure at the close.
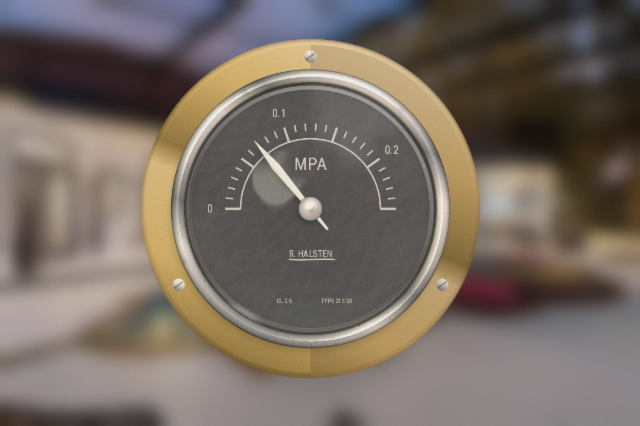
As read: value=0.07 unit=MPa
